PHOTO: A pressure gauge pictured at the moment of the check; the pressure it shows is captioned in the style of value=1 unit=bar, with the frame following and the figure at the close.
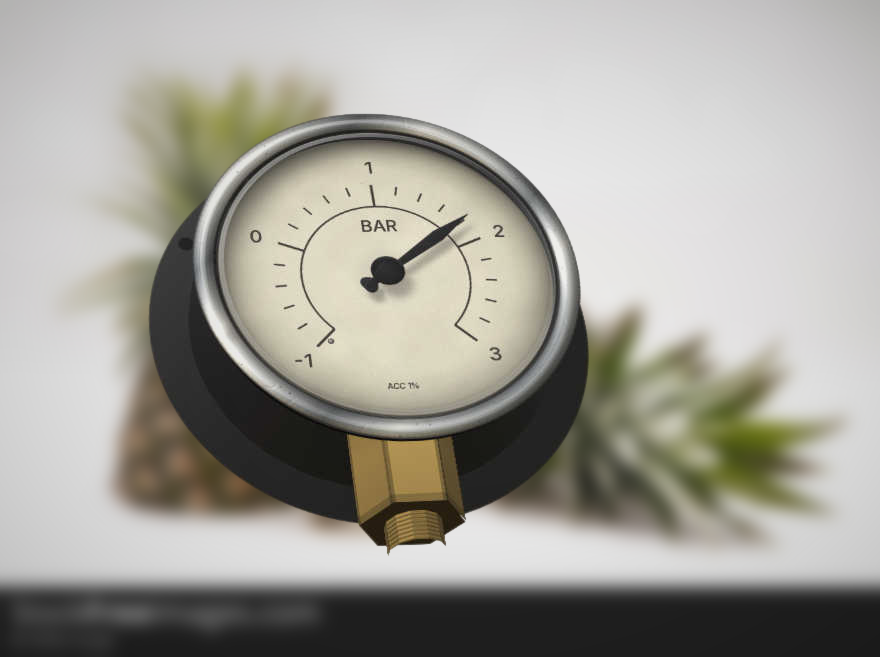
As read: value=1.8 unit=bar
